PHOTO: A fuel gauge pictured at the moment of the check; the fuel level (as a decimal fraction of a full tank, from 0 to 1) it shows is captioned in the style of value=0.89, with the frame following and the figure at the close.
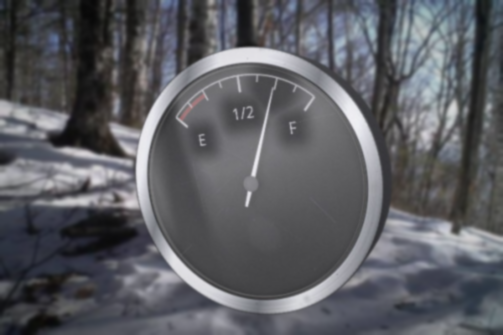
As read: value=0.75
